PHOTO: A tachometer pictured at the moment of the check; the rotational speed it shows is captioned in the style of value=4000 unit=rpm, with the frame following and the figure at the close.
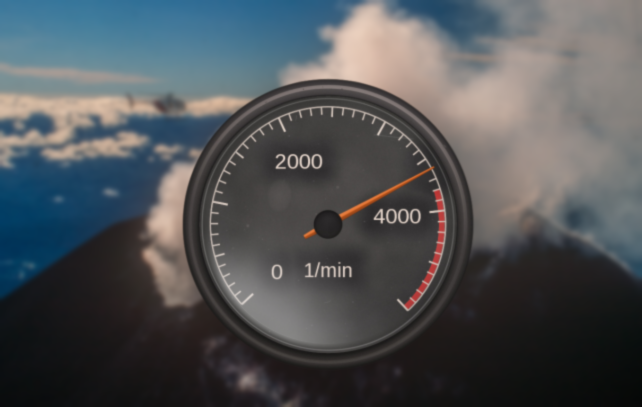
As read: value=3600 unit=rpm
